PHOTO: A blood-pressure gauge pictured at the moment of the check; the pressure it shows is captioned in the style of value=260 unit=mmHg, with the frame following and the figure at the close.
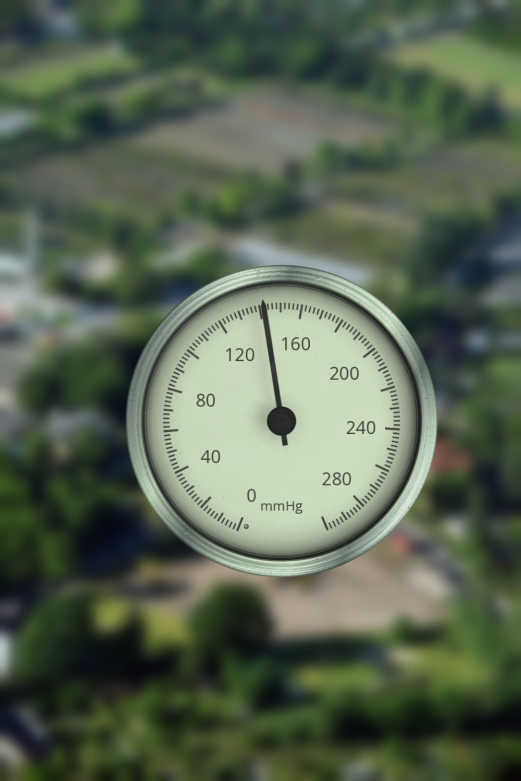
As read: value=142 unit=mmHg
